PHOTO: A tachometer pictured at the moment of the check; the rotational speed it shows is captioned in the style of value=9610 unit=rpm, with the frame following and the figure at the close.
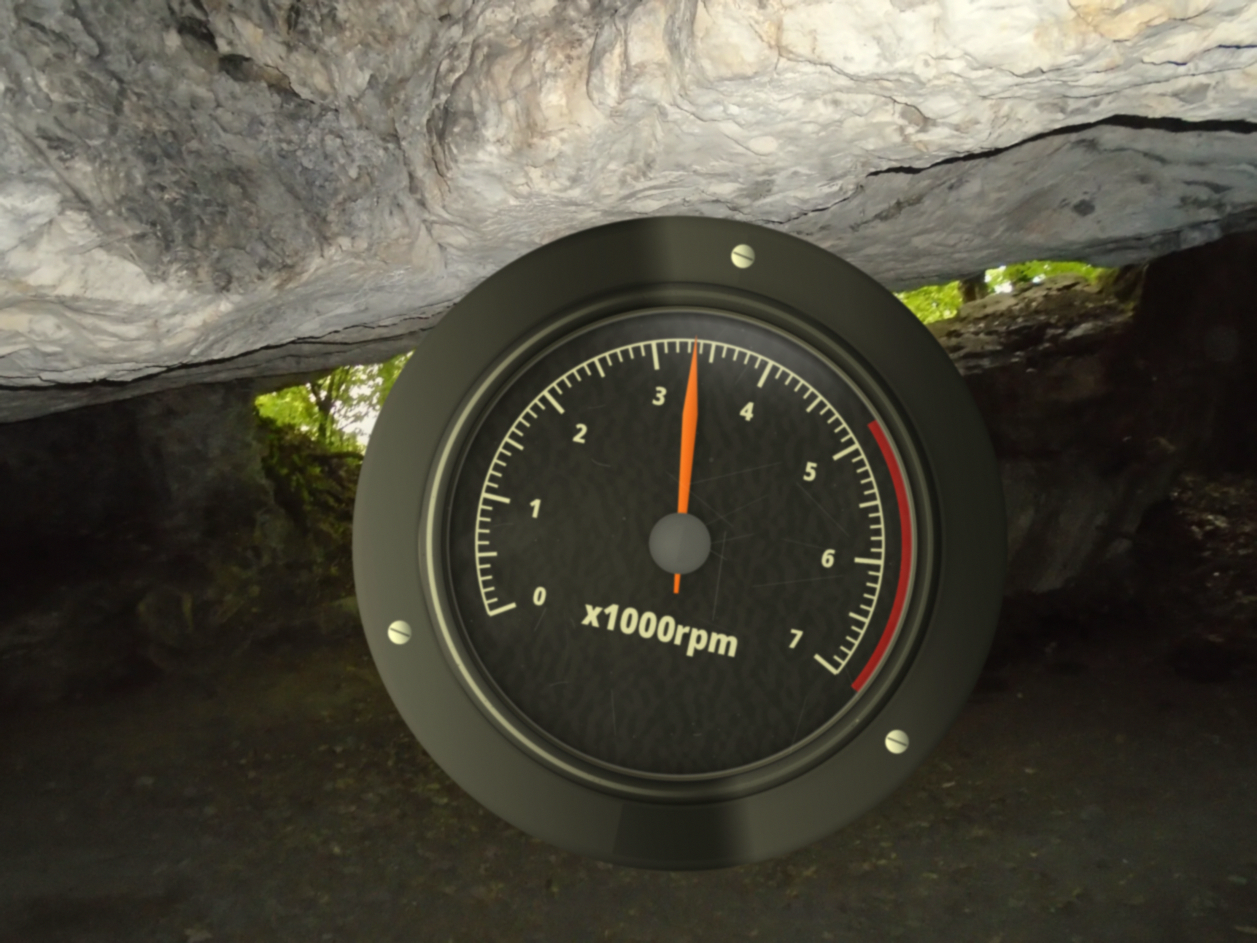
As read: value=3350 unit=rpm
